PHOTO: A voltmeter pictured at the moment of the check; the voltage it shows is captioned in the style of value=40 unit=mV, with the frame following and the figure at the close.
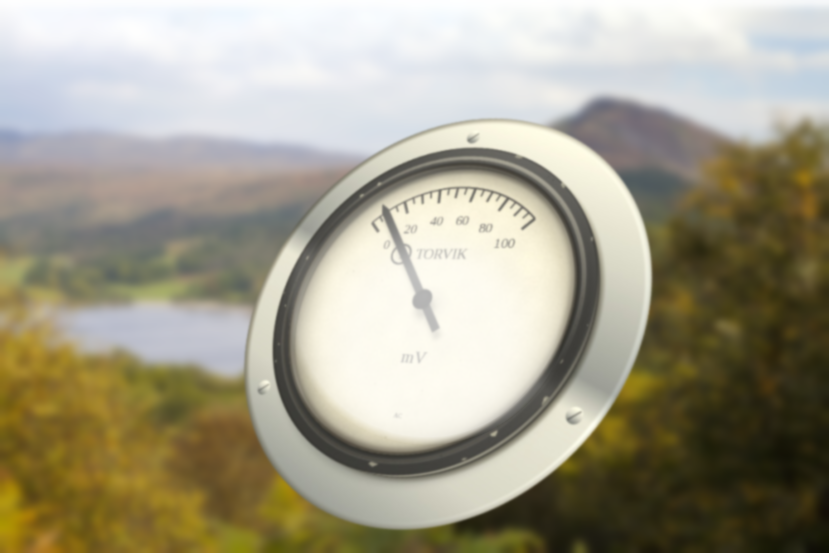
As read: value=10 unit=mV
